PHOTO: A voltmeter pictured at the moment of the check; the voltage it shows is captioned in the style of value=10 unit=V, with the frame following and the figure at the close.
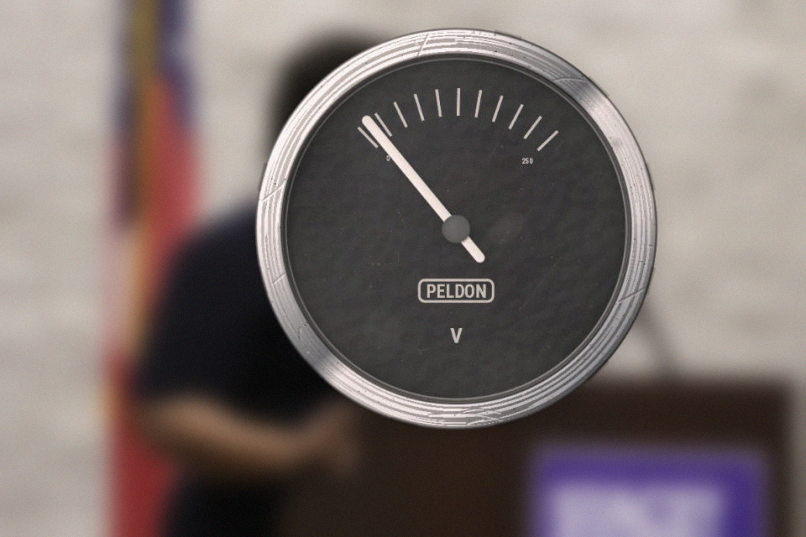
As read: value=12.5 unit=V
